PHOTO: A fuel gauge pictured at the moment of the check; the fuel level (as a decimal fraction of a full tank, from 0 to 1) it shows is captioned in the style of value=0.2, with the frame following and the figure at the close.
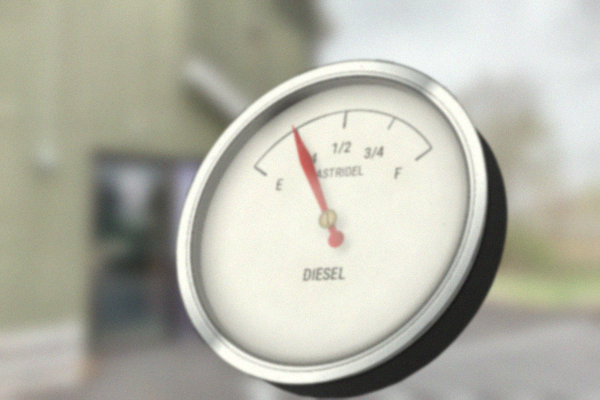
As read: value=0.25
